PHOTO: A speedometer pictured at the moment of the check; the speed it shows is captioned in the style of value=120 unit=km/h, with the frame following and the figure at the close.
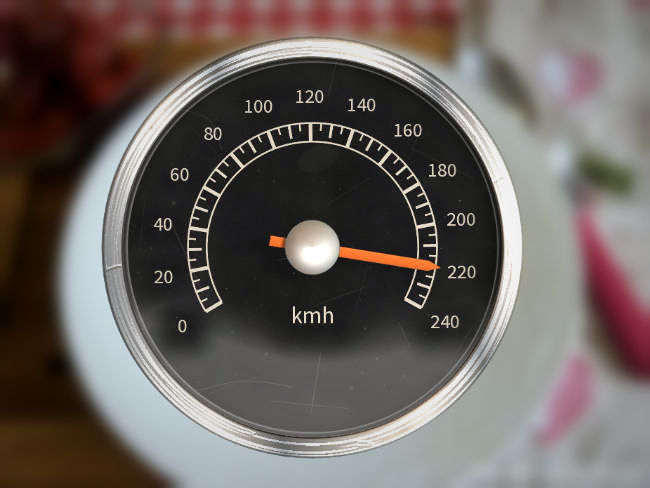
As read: value=220 unit=km/h
